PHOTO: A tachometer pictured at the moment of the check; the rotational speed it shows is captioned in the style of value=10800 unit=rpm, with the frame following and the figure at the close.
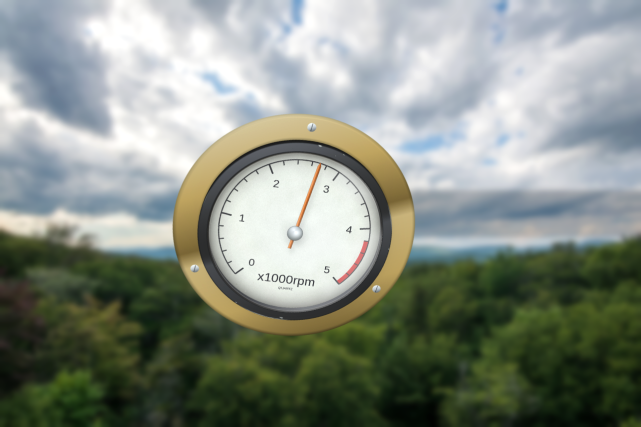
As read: value=2700 unit=rpm
